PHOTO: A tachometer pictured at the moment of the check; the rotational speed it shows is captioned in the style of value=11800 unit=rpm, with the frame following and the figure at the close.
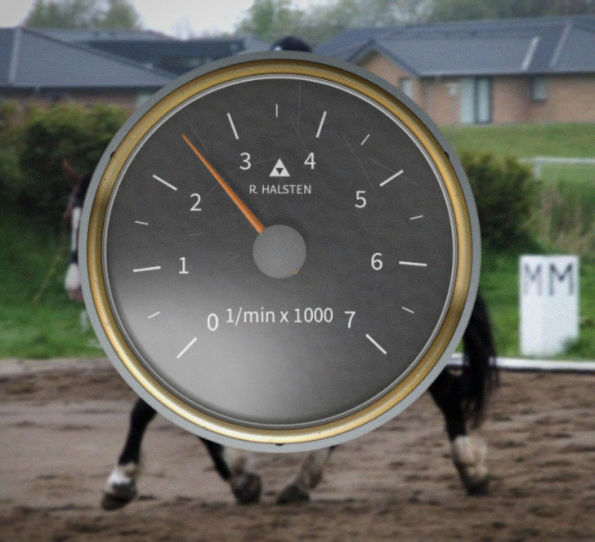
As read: value=2500 unit=rpm
